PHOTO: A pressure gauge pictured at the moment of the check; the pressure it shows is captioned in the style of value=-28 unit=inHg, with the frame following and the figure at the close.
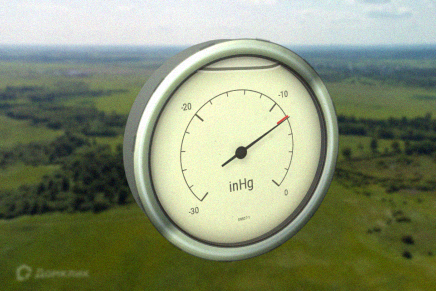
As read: value=-8 unit=inHg
